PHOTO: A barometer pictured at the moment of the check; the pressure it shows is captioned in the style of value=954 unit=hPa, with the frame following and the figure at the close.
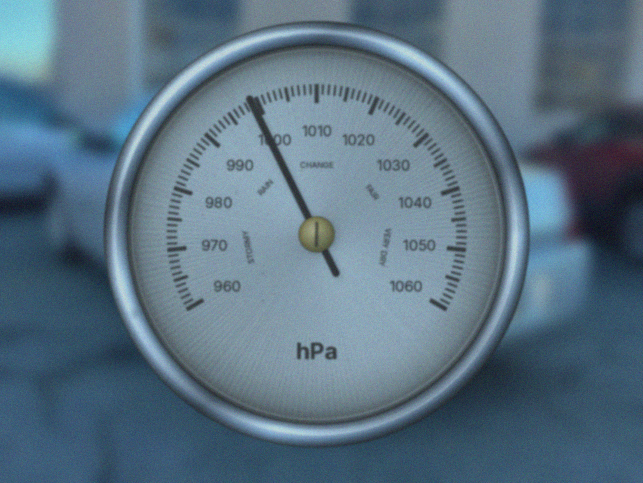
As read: value=999 unit=hPa
